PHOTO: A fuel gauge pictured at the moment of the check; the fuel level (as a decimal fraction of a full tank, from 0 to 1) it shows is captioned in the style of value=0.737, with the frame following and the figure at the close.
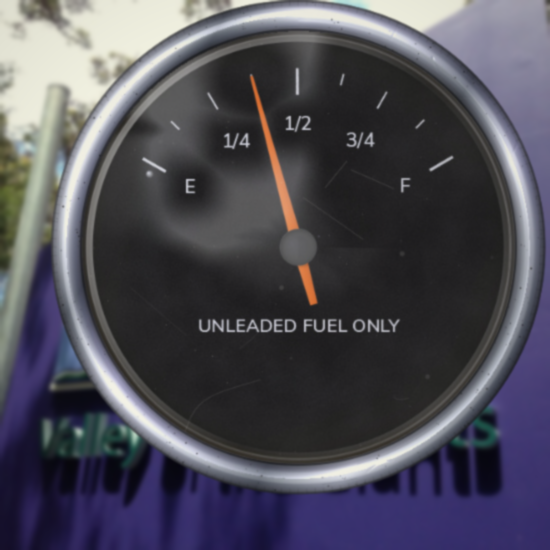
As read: value=0.375
